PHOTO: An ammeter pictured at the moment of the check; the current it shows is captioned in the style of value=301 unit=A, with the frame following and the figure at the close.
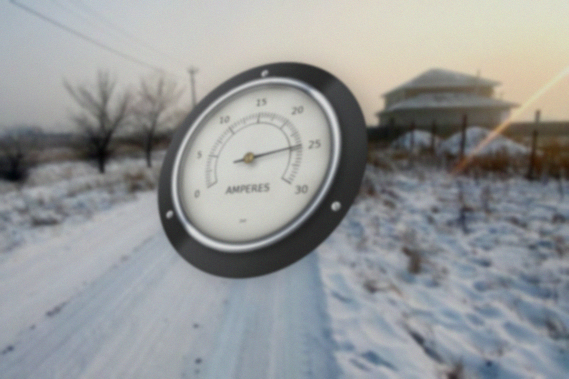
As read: value=25 unit=A
